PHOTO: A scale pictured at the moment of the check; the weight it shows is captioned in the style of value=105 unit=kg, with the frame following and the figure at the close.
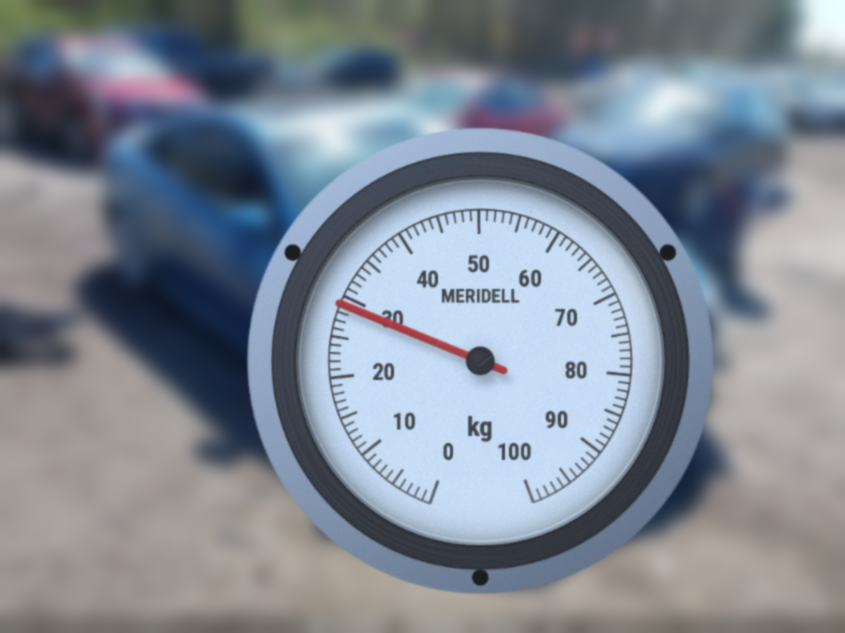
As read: value=29 unit=kg
